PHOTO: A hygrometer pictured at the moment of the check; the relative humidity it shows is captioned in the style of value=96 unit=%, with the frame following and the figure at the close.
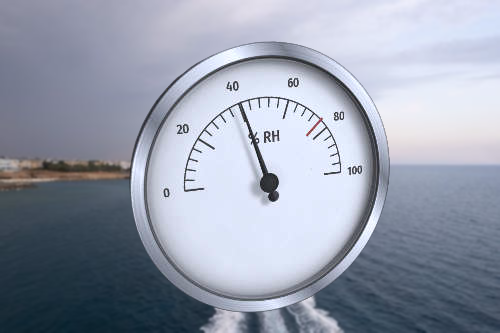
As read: value=40 unit=%
